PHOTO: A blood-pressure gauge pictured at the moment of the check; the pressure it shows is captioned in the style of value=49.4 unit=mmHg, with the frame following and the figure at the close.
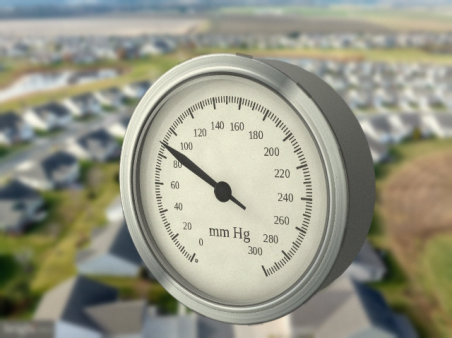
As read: value=90 unit=mmHg
